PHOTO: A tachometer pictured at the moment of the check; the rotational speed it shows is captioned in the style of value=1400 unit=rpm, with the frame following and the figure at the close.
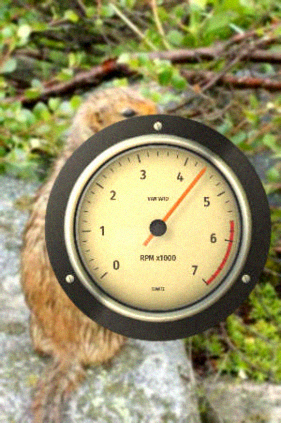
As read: value=4400 unit=rpm
